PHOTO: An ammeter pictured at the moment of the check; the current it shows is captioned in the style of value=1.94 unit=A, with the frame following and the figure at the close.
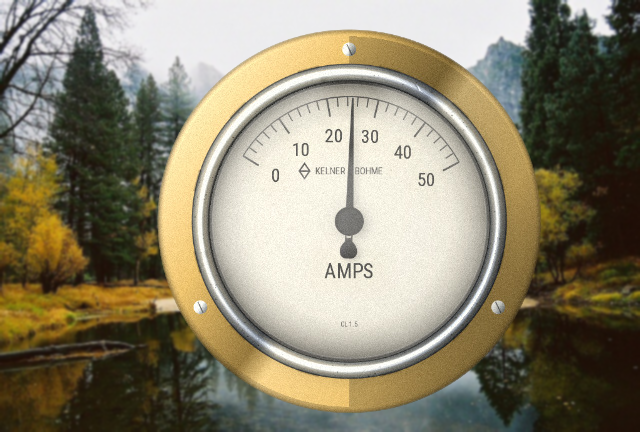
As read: value=25 unit=A
